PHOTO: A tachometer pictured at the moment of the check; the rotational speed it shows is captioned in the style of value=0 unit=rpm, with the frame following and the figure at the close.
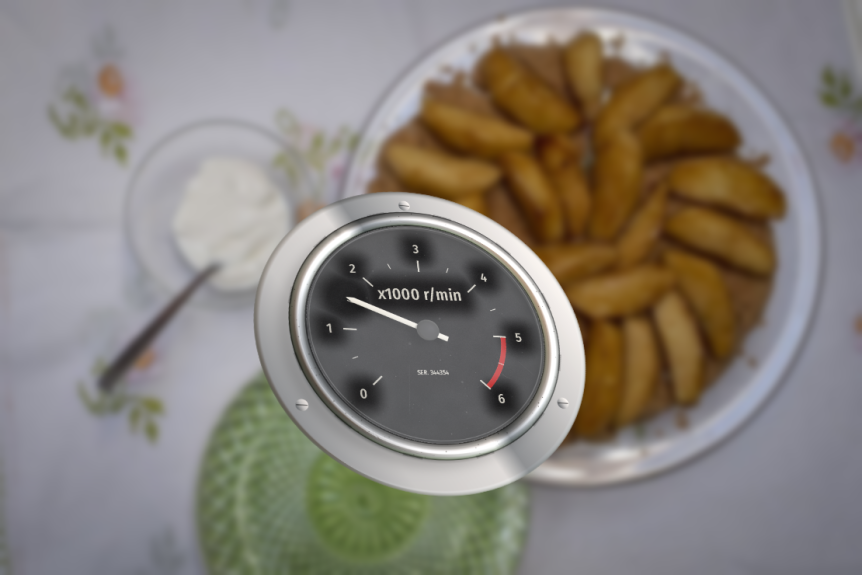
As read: value=1500 unit=rpm
